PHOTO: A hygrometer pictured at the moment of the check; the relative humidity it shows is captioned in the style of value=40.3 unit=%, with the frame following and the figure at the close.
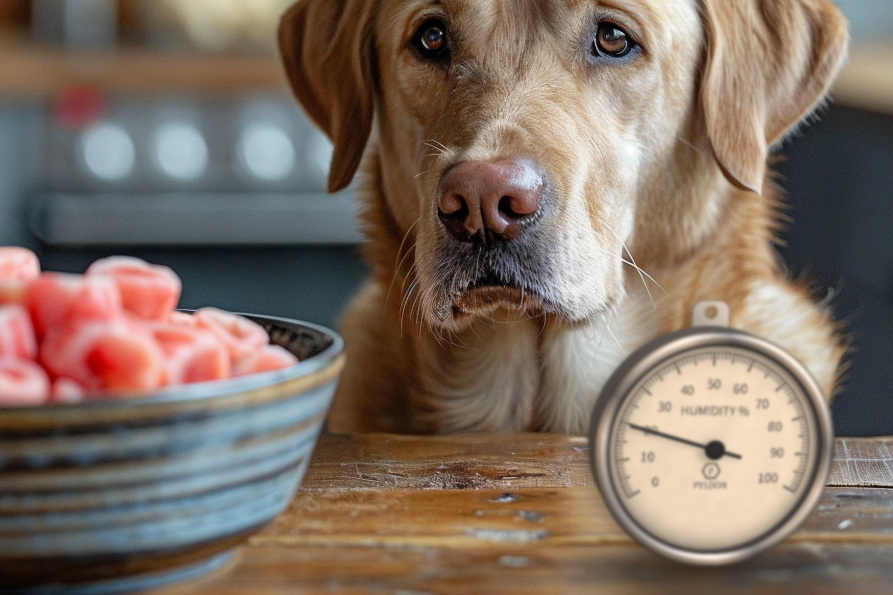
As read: value=20 unit=%
